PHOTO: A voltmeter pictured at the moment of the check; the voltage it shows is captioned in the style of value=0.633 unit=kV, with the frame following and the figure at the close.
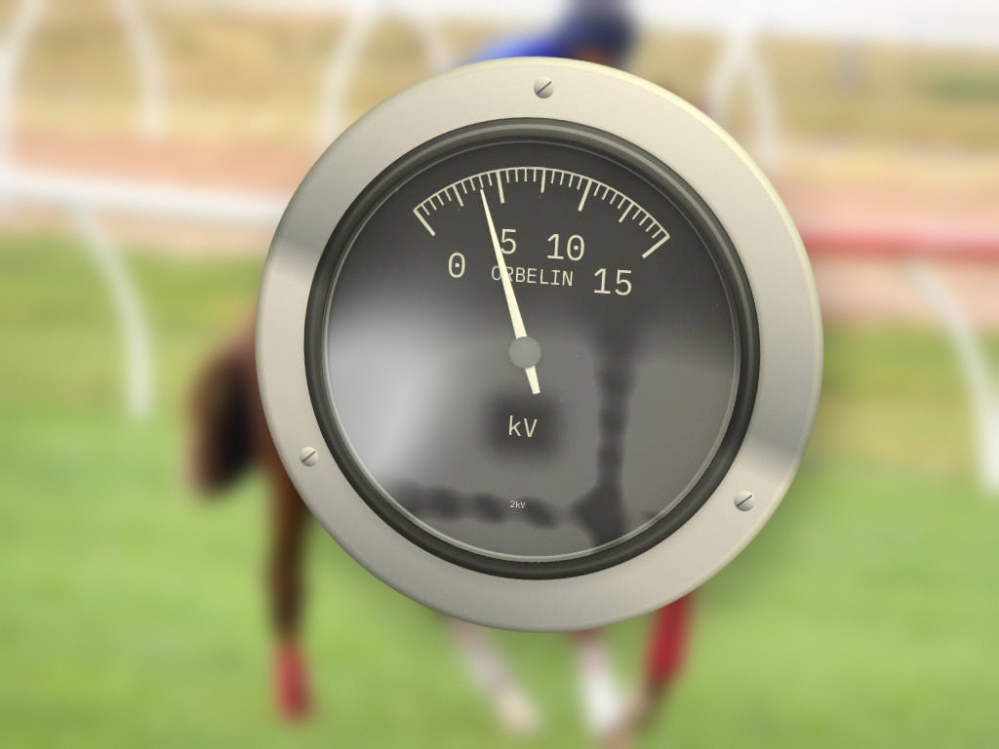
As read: value=4 unit=kV
